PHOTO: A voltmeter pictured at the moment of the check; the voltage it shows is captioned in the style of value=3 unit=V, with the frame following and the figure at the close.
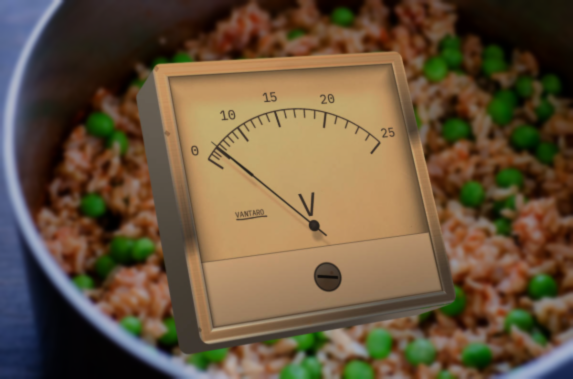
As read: value=5 unit=V
